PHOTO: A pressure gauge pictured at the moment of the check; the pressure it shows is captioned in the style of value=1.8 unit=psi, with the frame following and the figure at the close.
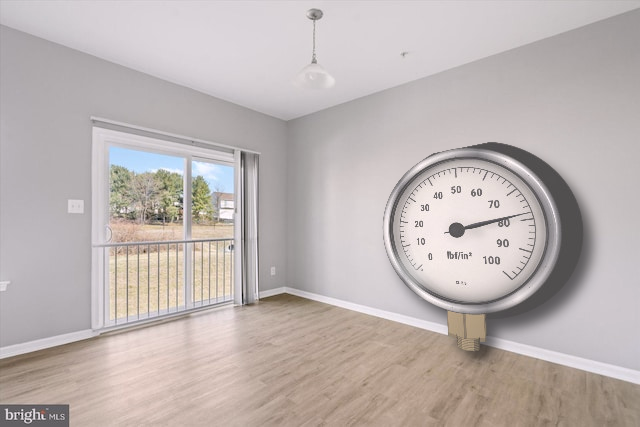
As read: value=78 unit=psi
